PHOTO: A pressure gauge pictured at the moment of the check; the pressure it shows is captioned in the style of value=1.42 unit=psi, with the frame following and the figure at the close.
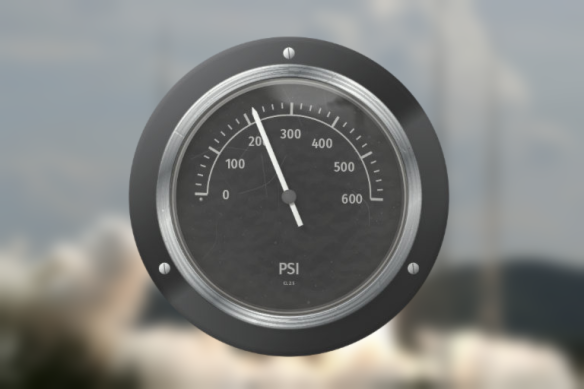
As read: value=220 unit=psi
